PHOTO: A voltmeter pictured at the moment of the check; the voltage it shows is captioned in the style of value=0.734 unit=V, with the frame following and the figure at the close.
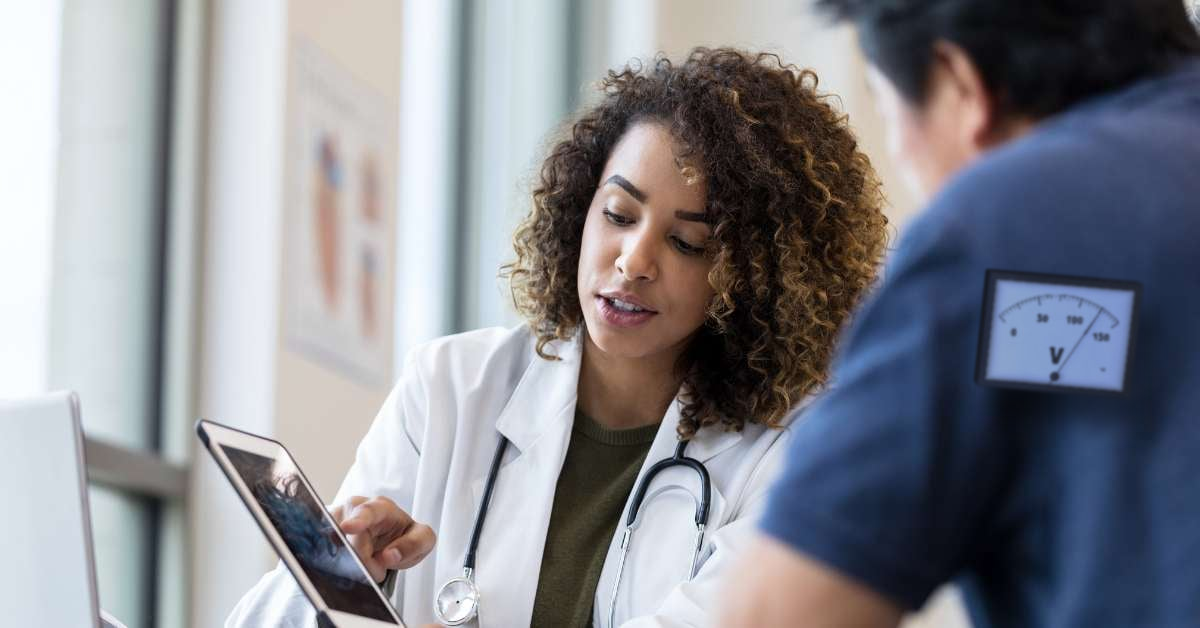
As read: value=125 unit=V
